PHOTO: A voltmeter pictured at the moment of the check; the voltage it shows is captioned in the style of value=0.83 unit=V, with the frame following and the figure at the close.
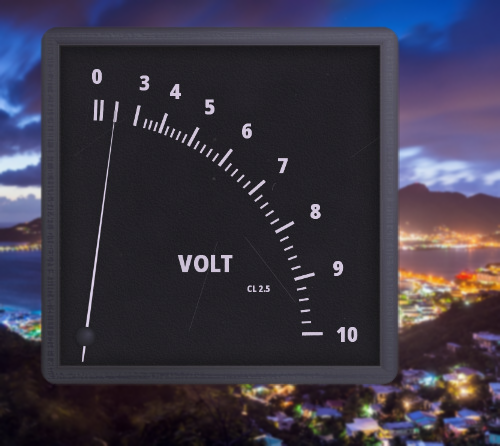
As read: value=2 unit=V
